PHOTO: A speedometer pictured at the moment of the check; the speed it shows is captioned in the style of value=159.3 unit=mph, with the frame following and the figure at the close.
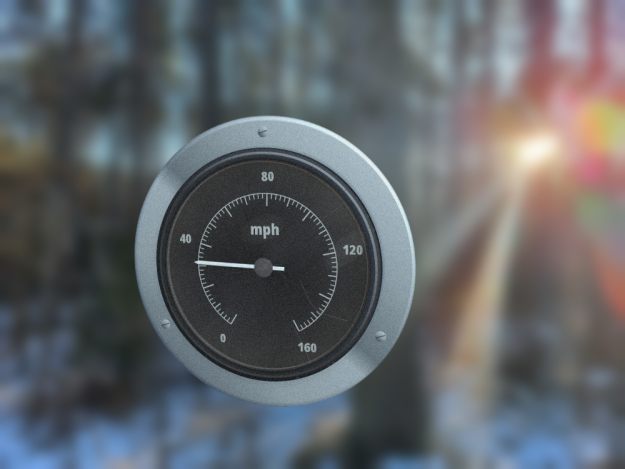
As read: value=32 unit=mph
